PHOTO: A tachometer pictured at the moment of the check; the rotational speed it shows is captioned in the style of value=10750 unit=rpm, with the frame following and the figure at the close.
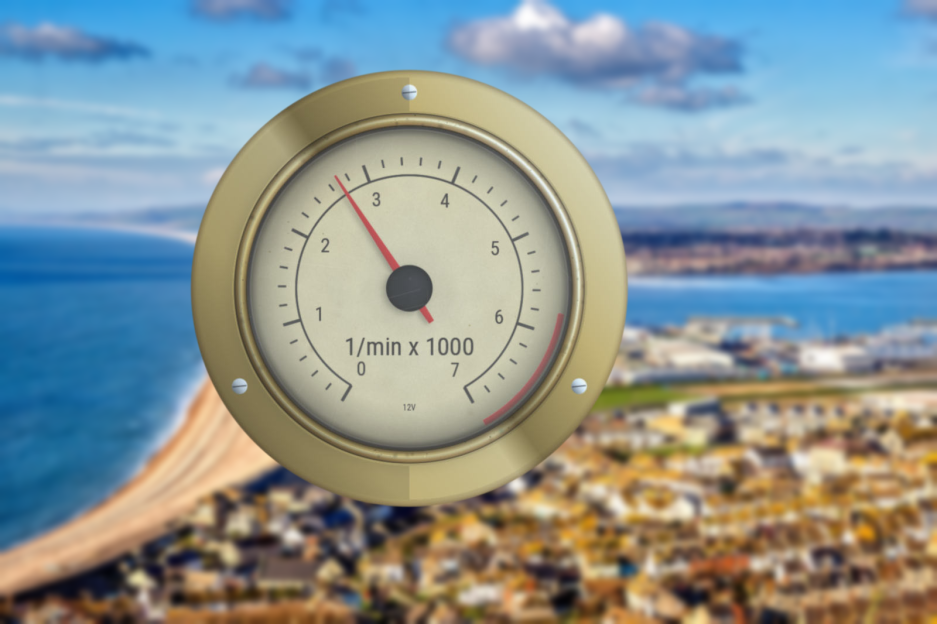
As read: value=2700 unit=rpm
